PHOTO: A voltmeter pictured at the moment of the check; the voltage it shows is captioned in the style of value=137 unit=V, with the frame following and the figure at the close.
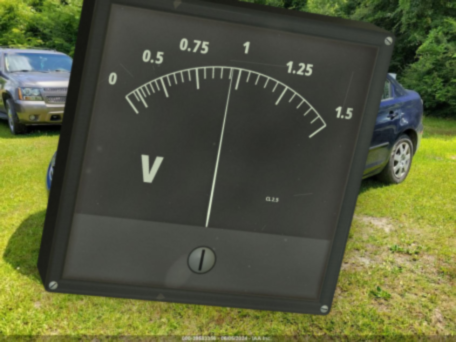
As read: value=0.95 unit=V
